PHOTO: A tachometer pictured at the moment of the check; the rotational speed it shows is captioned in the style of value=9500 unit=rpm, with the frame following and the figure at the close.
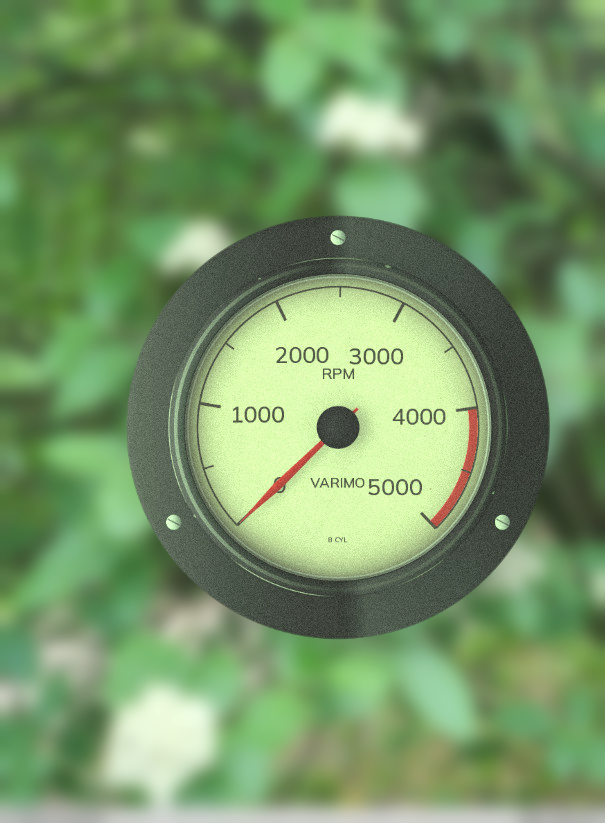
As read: value=0 unit=rpm
